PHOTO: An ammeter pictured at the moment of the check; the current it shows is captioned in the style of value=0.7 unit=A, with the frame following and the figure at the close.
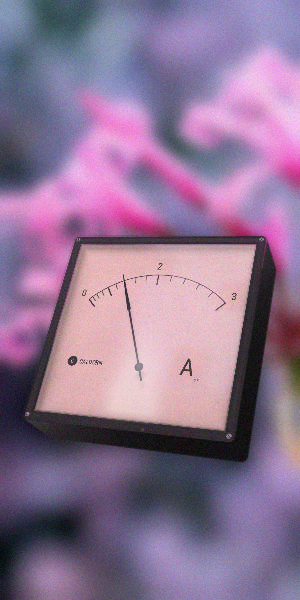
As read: value=1.4 unit=A
